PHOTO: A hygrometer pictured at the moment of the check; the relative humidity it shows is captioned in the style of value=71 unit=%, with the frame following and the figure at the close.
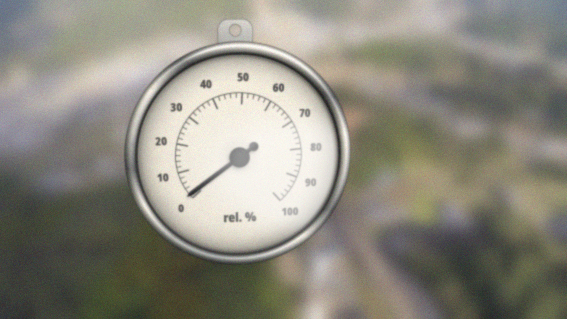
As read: value=2 unit=%
